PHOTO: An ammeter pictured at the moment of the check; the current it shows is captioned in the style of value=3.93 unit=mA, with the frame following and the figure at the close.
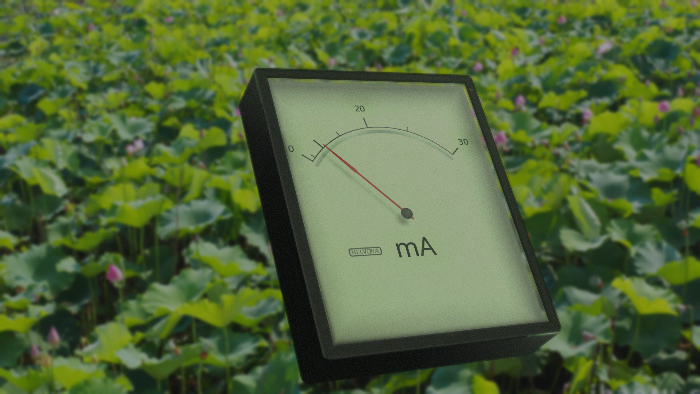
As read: value=10 unit=mA
